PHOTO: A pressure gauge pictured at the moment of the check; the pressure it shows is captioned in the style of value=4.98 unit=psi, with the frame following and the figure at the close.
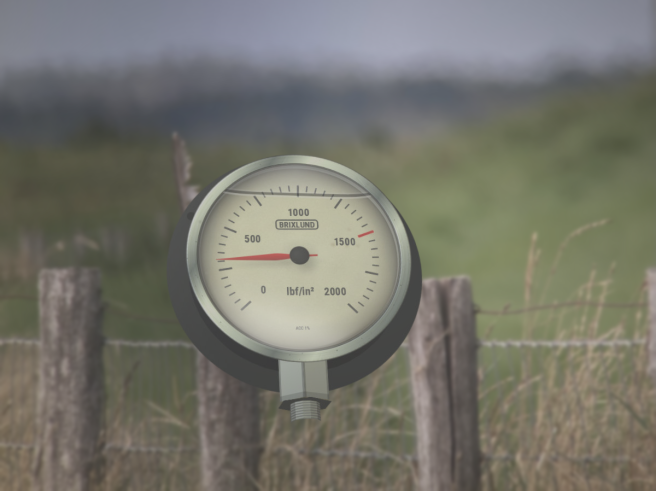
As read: value=300 unit=psi
